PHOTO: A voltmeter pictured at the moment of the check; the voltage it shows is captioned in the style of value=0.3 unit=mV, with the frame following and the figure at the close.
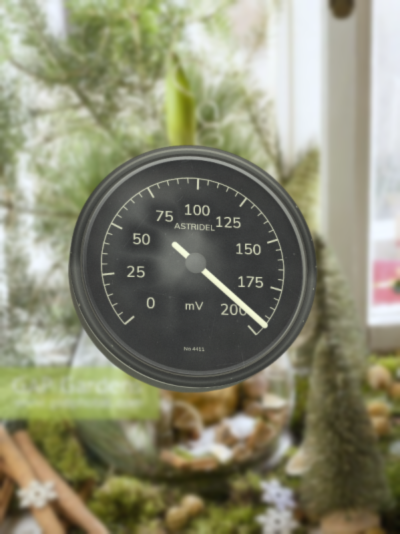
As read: value=195 unit=mV
